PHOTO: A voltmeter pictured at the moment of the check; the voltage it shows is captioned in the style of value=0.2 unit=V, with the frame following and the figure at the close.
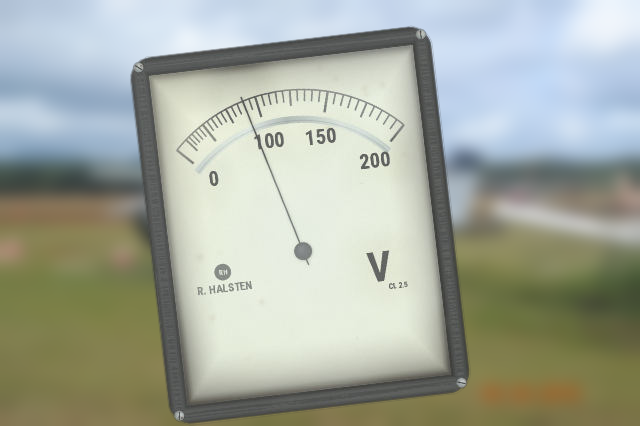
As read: value=90 unit=V
